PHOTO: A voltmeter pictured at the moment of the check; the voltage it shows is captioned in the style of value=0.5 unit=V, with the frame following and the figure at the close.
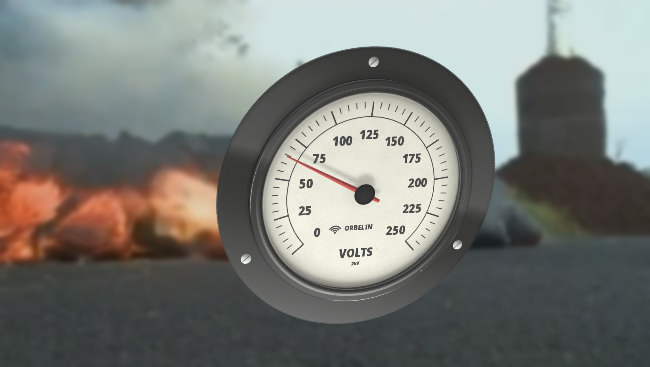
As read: value=65 unit=V
